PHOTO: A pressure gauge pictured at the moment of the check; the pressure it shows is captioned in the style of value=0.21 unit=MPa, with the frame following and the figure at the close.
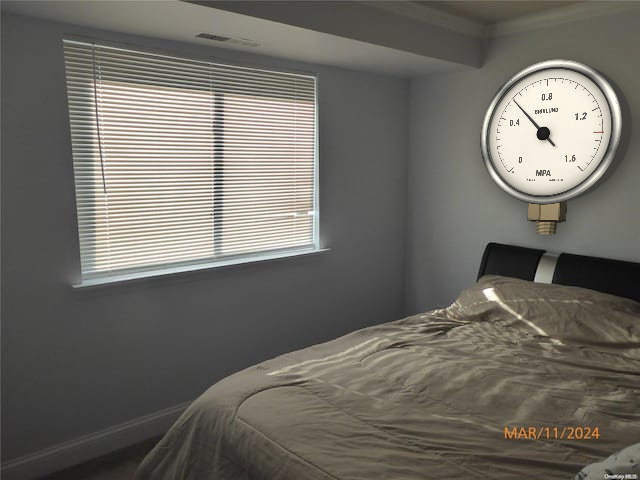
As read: value=0.55 unit=MPa
